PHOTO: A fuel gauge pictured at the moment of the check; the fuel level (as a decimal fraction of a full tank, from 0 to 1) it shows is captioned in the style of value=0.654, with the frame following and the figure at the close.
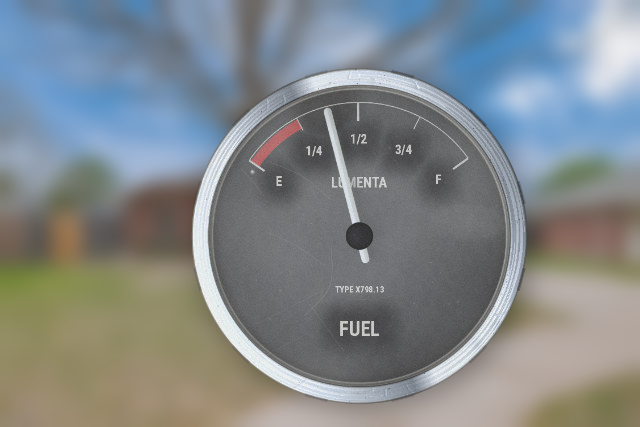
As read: value=0.375
